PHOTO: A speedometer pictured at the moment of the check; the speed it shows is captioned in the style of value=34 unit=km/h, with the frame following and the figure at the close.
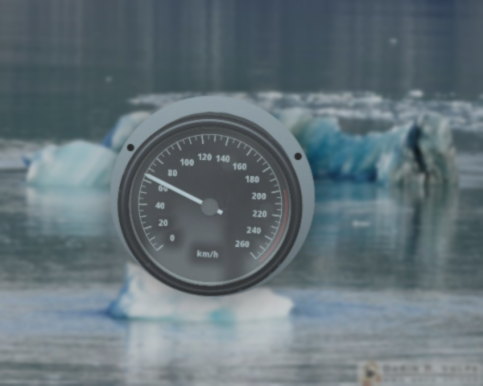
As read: value=65 unit=km/h
